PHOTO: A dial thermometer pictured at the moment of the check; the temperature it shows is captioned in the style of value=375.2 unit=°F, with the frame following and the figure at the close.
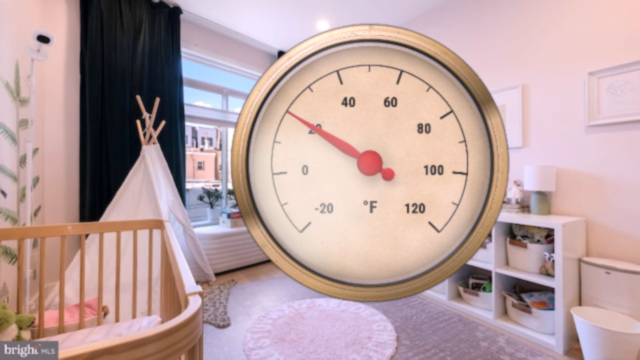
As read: value=20 unit=°F
